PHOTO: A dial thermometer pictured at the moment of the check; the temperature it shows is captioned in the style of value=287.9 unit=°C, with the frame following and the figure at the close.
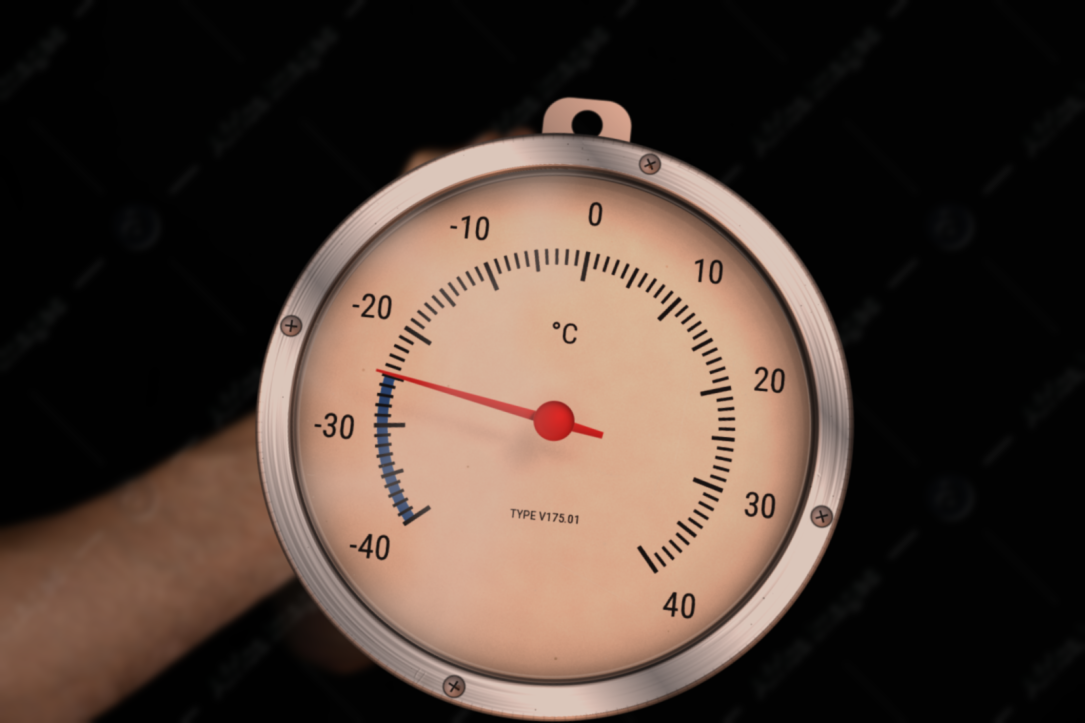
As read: value=-25 unit=°C
